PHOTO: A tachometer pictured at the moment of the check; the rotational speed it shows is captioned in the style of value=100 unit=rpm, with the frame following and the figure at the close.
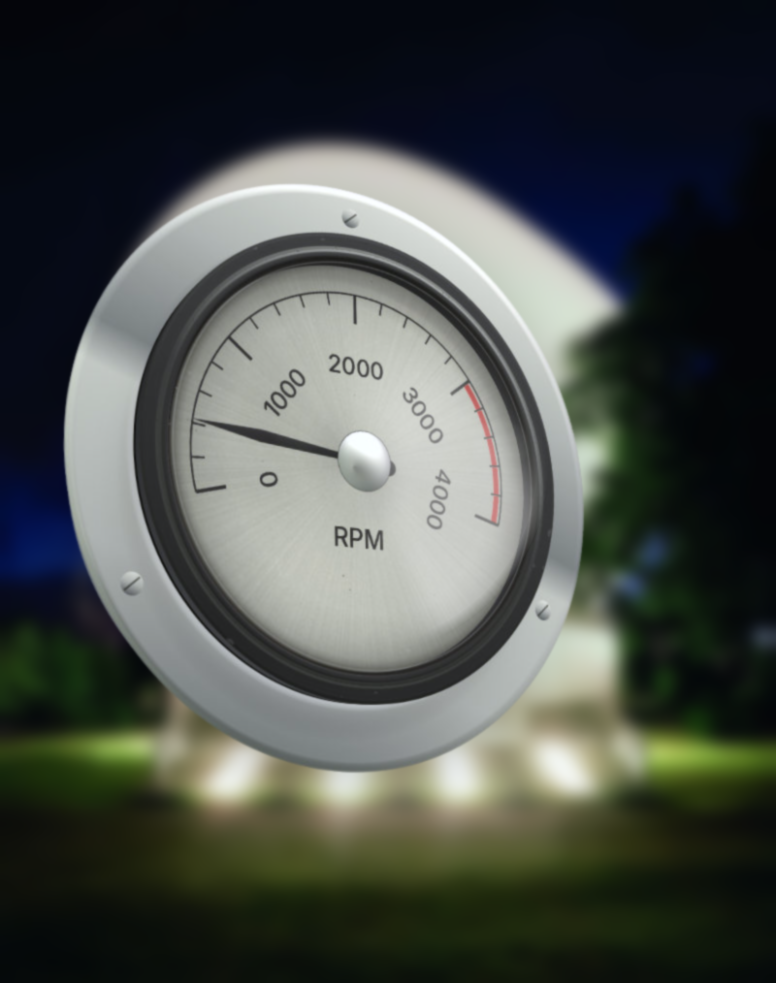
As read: value=400 unit=rpm
